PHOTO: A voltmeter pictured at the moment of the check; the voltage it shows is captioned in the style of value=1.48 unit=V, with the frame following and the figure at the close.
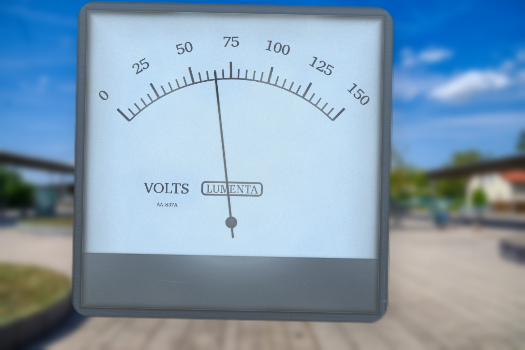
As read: value=65 unit=V
